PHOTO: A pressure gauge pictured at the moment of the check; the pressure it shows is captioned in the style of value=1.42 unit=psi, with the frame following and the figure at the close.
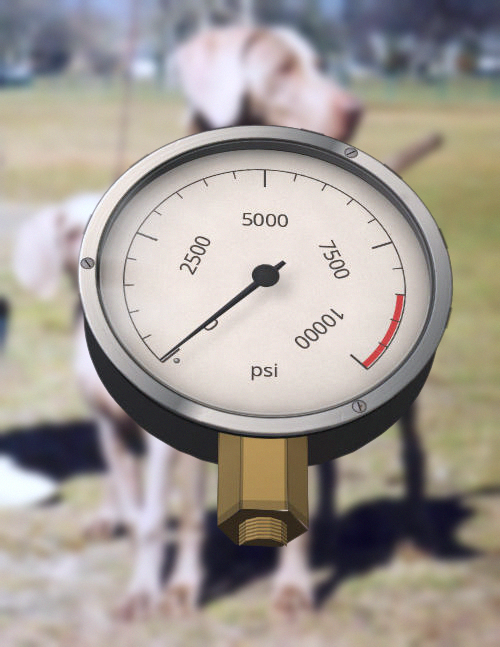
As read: value=0 unit=psi
